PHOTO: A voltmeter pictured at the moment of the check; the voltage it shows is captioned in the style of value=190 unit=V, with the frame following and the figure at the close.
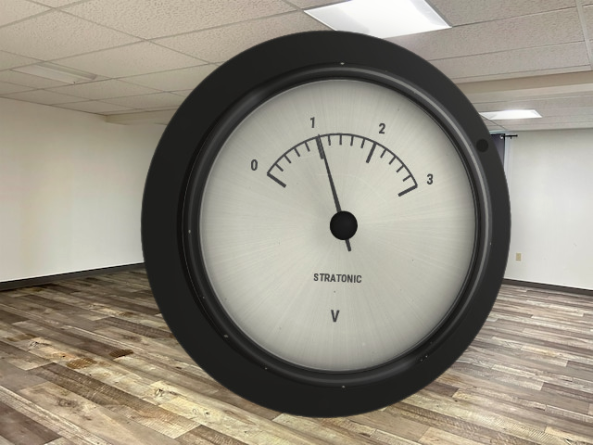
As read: value=1 unit=V
